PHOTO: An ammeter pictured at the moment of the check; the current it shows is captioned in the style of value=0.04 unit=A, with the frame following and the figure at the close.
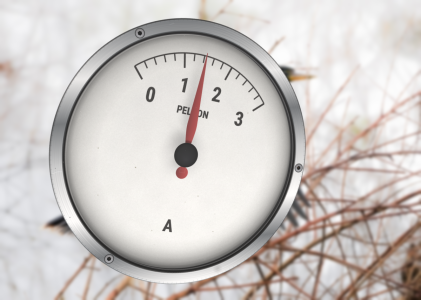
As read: value=1.4 unit=A
